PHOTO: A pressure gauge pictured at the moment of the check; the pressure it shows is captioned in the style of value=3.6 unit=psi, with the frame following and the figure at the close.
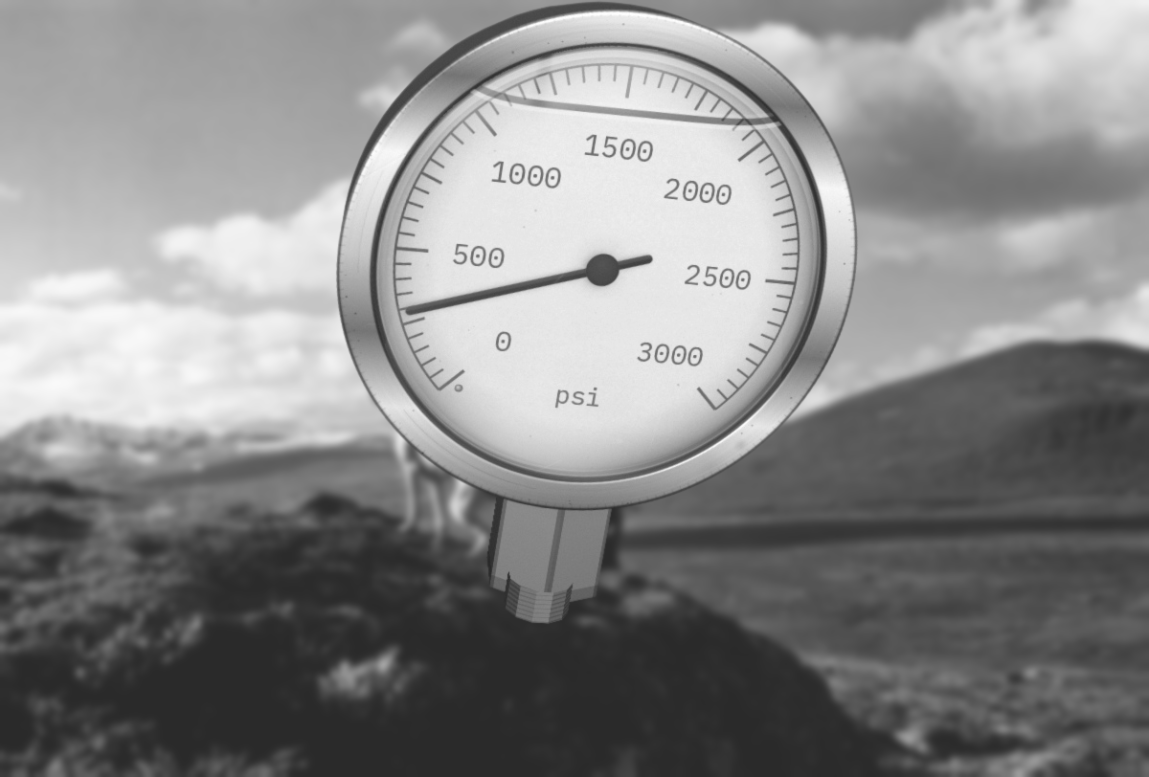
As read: value=300 unit=psi
